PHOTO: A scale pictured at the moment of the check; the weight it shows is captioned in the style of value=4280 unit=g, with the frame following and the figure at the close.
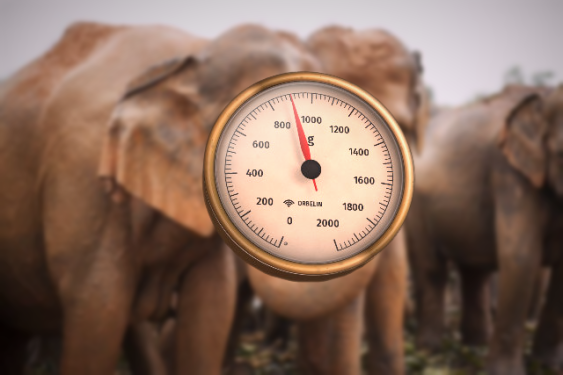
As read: value=900 unit=g
